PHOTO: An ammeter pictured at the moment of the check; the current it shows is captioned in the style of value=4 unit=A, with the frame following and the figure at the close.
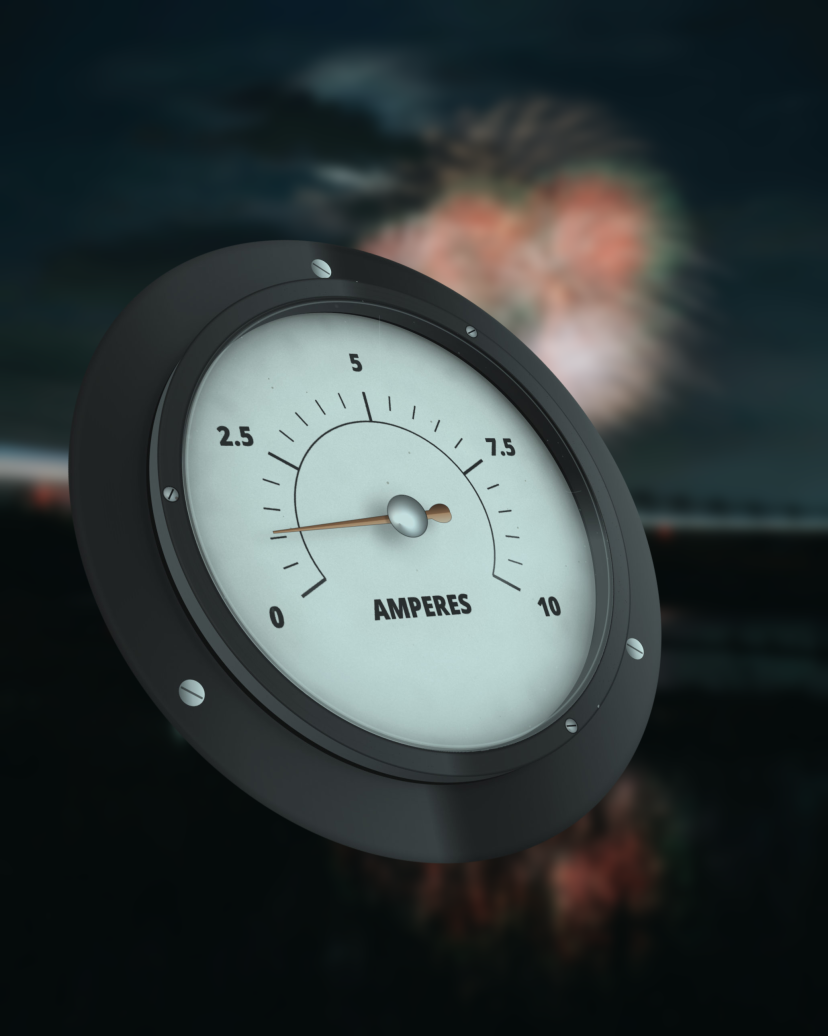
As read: value=1 unit=A
